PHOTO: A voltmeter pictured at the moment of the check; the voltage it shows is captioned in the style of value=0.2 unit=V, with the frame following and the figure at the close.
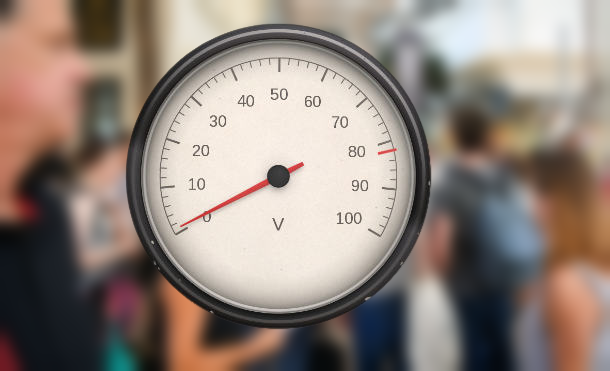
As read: value=1 unit=V
